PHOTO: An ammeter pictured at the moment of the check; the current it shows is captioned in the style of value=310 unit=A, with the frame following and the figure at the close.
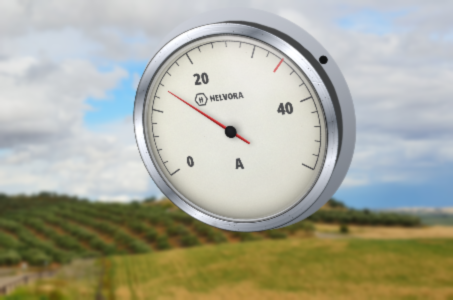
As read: value=14 unit=A
